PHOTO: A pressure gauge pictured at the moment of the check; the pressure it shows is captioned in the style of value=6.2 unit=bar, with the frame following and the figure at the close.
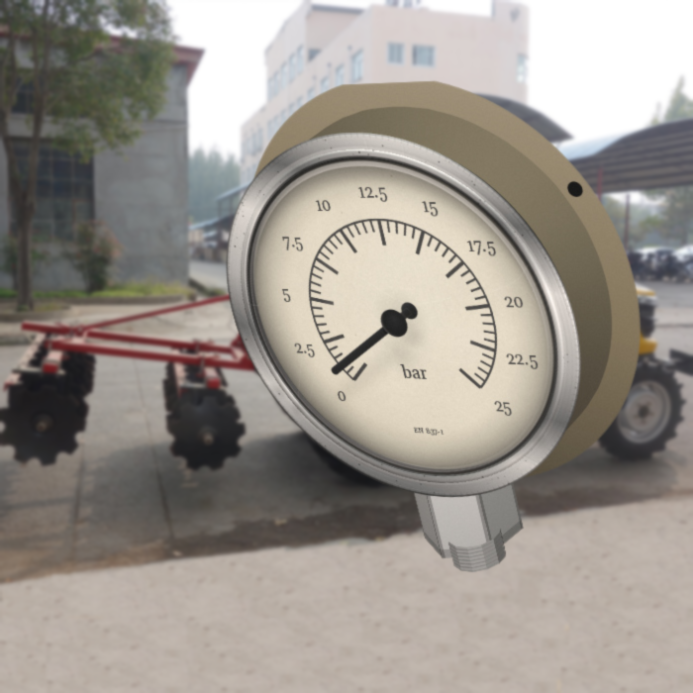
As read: value=1 unit=bar
